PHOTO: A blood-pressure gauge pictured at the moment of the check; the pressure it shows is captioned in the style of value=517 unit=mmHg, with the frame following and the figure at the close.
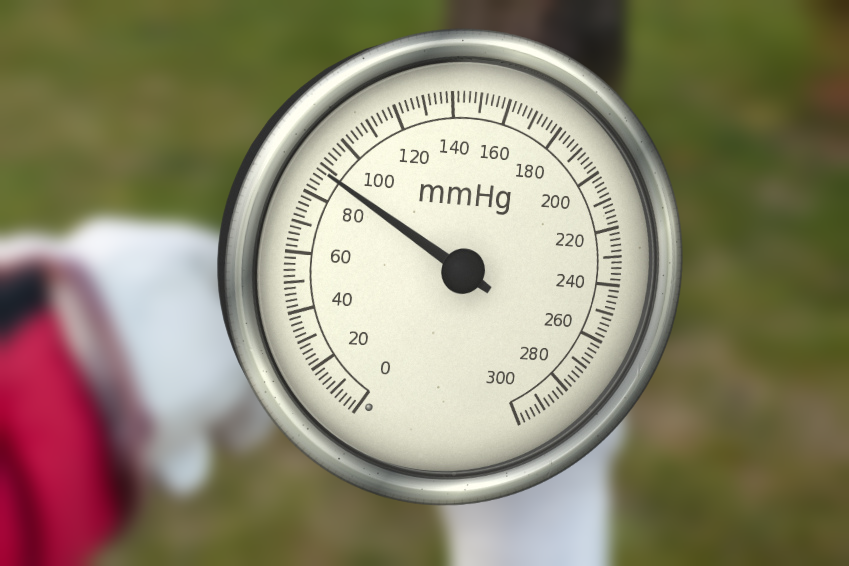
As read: value=88 unit=mmHg
